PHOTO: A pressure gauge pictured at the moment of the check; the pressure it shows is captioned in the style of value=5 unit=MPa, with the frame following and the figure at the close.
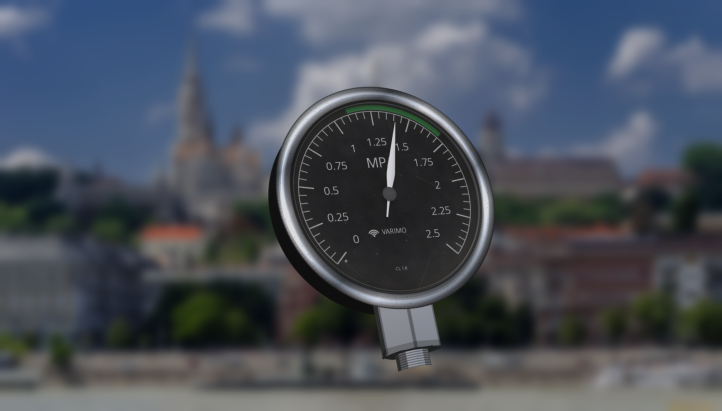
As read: value=1.4 unit=MPa
